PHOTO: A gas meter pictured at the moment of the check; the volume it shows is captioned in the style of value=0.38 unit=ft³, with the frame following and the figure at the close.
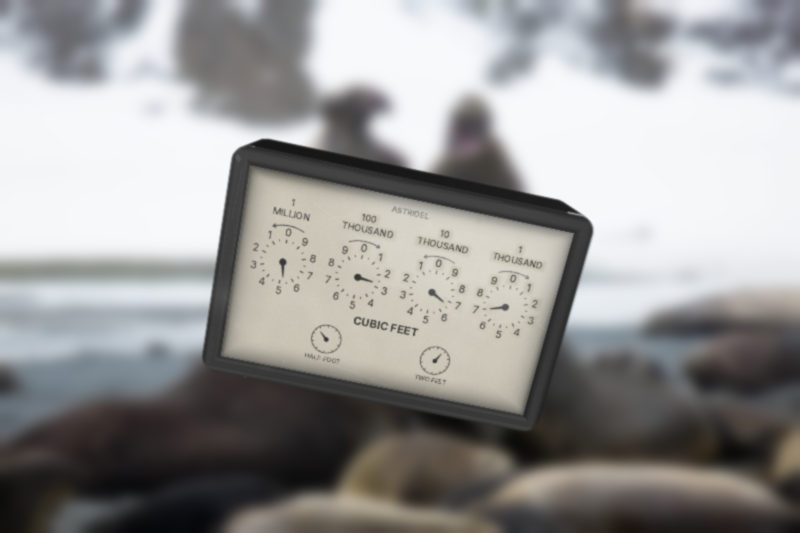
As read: value=526700 unit=ft³
